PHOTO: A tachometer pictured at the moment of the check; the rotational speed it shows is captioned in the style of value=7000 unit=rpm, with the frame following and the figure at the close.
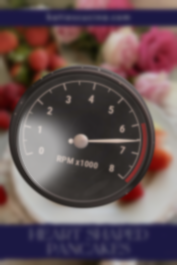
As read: value=6500 unit=rpm
